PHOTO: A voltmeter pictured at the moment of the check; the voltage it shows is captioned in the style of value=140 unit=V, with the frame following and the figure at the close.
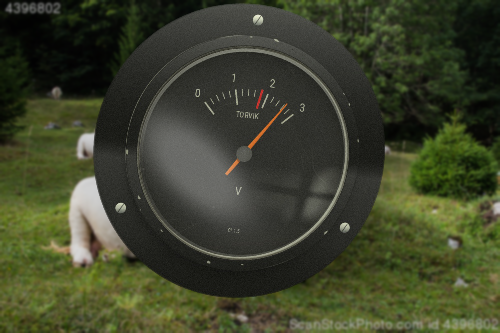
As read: value=2.6 unit=V
